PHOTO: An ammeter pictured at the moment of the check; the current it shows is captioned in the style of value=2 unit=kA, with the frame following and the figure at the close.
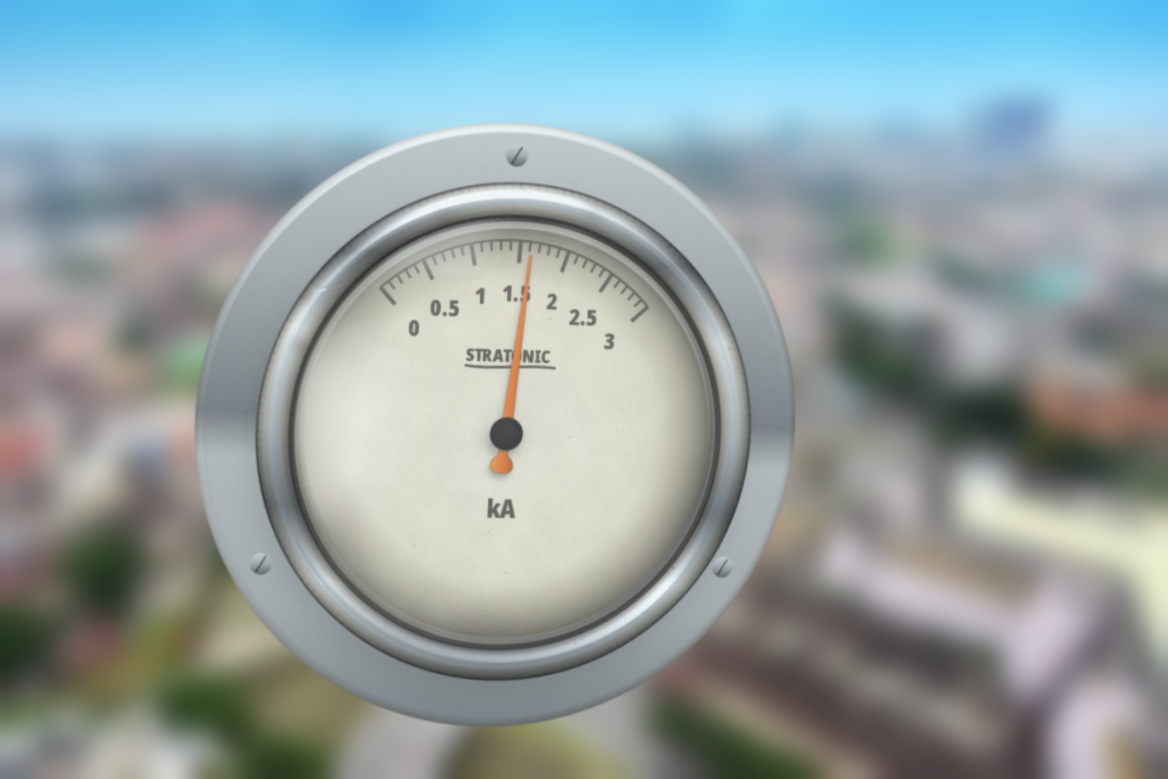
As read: value=1.6 unit=kA
